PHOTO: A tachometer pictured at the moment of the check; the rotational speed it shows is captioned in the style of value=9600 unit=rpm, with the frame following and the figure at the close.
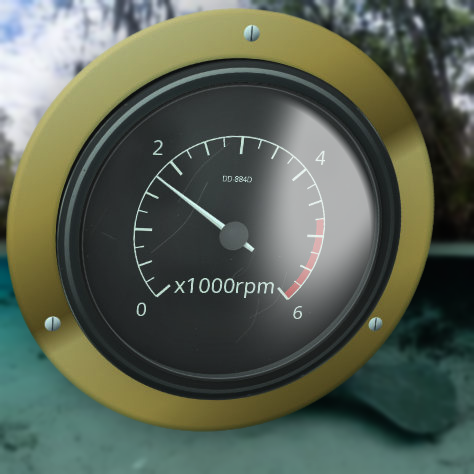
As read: value=1750 unit=rpm
